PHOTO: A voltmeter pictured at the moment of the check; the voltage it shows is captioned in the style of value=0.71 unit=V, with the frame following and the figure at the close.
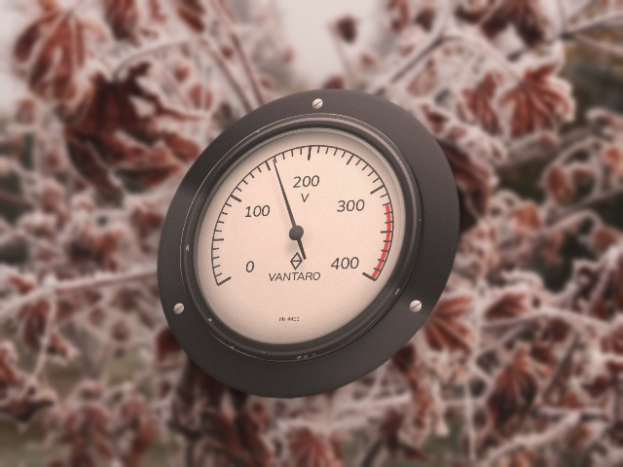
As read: value=160 unit=V
